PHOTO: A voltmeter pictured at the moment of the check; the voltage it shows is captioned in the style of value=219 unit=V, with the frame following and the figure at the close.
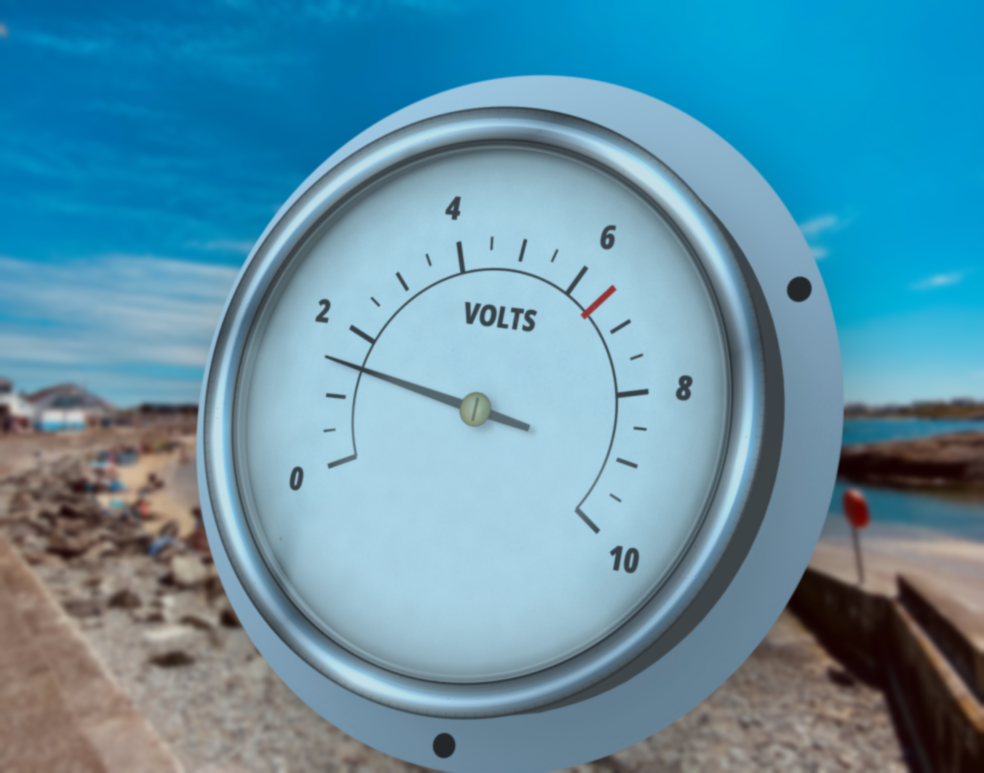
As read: value=1.5 unit=V
